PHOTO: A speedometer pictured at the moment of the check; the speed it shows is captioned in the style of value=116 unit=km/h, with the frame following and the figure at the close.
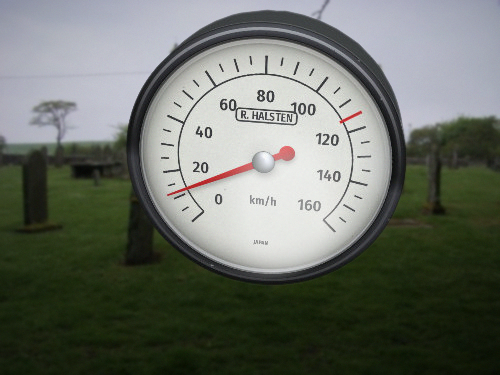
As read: value=12.5 unit=km/h
